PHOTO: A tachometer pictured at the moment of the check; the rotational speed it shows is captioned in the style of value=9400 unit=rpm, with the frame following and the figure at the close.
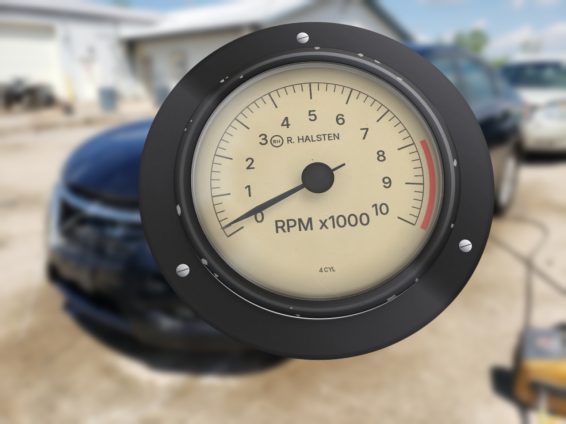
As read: value=200 unit=rpm
